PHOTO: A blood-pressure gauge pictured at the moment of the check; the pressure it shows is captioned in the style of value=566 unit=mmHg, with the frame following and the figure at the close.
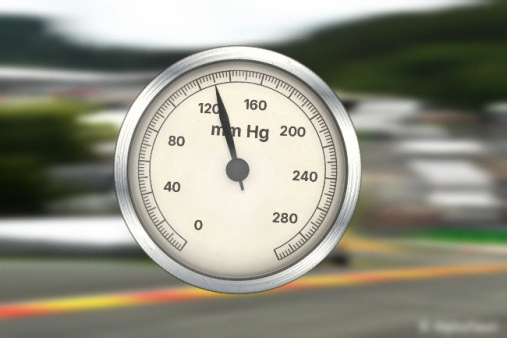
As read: value=130 unit=mmHg
